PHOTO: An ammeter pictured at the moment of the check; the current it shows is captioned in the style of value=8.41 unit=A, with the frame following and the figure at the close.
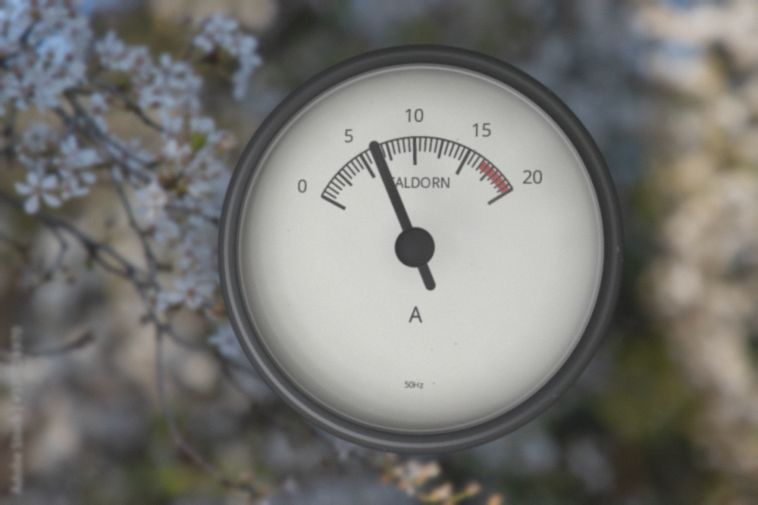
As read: value=6.5 unit=A
